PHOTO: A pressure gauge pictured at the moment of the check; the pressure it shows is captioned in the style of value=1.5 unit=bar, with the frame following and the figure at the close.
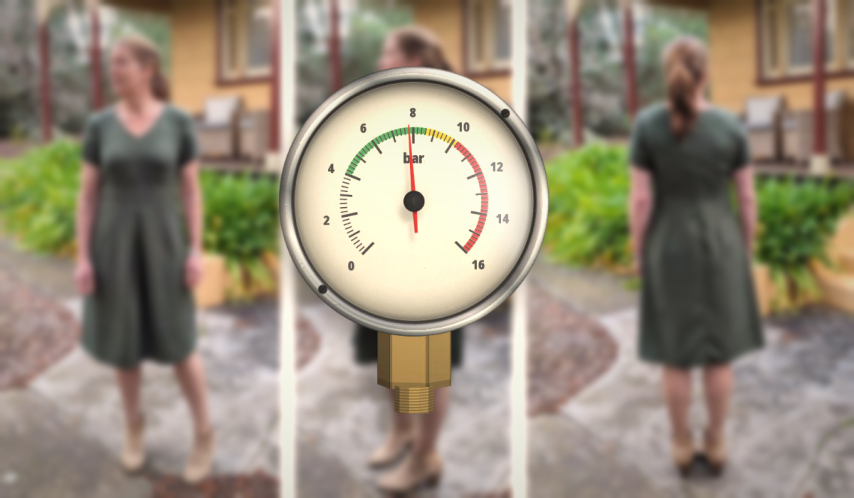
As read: value=7.8 unit=bar
